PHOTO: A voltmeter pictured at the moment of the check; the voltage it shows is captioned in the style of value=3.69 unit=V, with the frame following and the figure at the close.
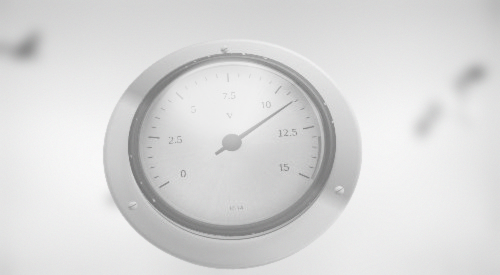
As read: value=11 unit=V
